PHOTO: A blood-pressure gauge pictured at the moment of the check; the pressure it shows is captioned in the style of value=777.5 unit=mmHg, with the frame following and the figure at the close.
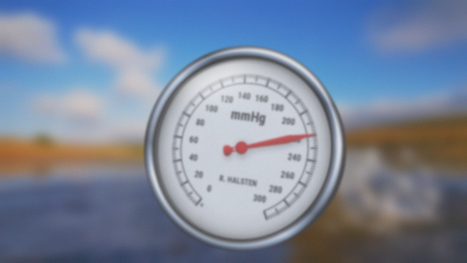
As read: value=220 unit=mmHg
